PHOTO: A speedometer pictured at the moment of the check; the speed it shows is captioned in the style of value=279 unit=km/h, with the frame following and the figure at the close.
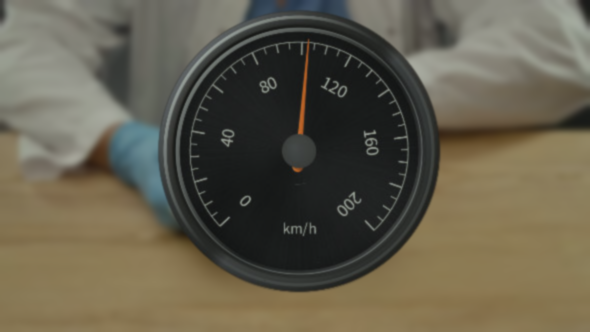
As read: value=102.5 unit=km/h
